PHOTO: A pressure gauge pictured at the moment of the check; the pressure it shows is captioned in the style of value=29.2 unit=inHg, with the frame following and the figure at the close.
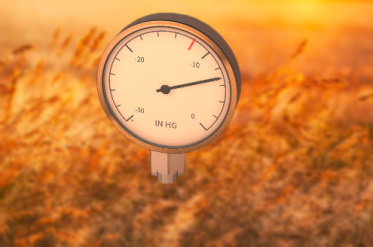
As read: value=-7 unit=inHg
